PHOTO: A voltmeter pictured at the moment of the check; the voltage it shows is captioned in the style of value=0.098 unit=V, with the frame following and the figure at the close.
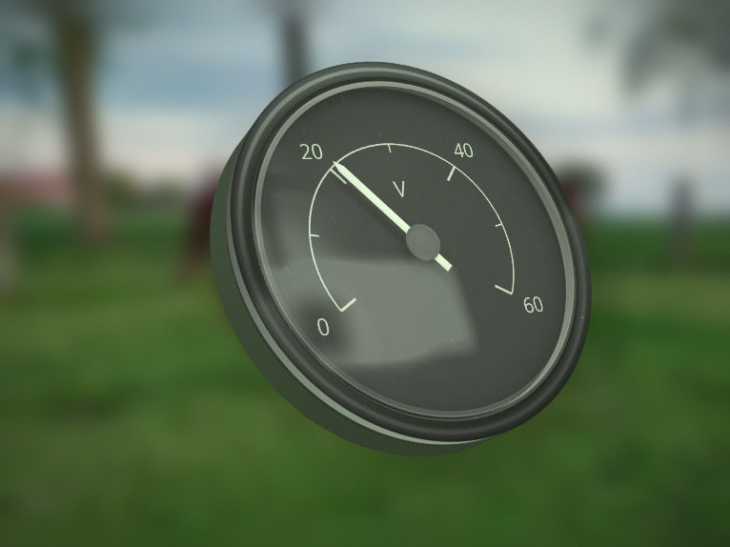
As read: value=20 unit=V
